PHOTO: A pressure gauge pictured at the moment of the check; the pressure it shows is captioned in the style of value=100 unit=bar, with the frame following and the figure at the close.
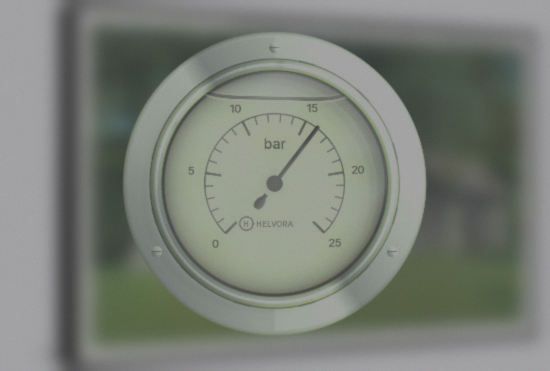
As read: value=16 unit=bar
